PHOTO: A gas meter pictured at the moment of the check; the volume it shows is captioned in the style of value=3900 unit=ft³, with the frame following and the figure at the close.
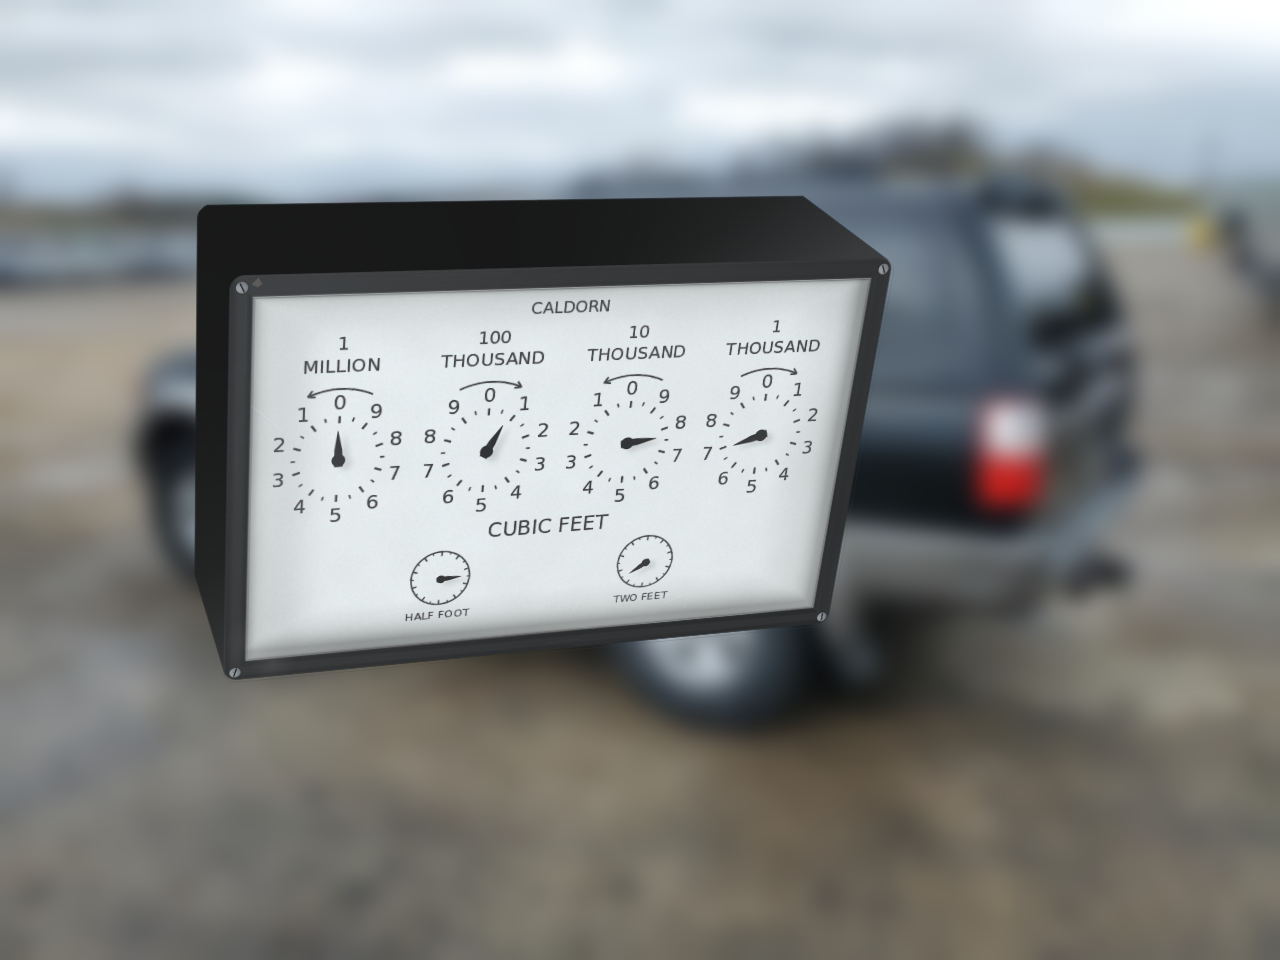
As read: value=7700 unit=ft³
